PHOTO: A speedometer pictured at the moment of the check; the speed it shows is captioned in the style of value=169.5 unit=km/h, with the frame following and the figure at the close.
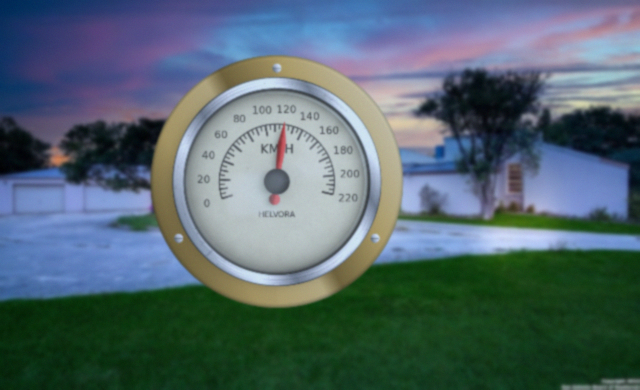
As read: value=120 unit=km/h
